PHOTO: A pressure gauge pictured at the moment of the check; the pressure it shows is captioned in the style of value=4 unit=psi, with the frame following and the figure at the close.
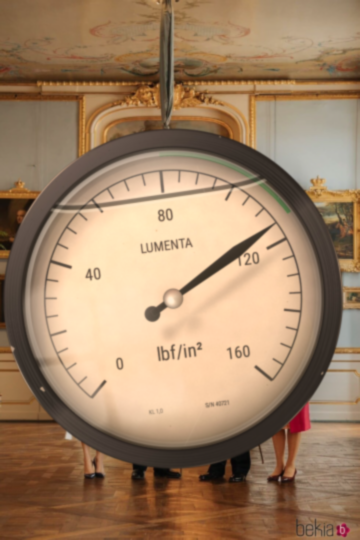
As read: value=115 unit=psi
